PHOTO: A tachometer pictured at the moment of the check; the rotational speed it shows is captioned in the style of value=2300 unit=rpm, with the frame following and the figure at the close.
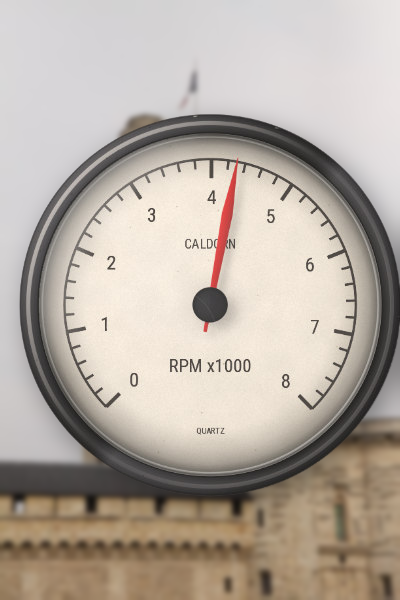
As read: value=4300 unit=rpm
